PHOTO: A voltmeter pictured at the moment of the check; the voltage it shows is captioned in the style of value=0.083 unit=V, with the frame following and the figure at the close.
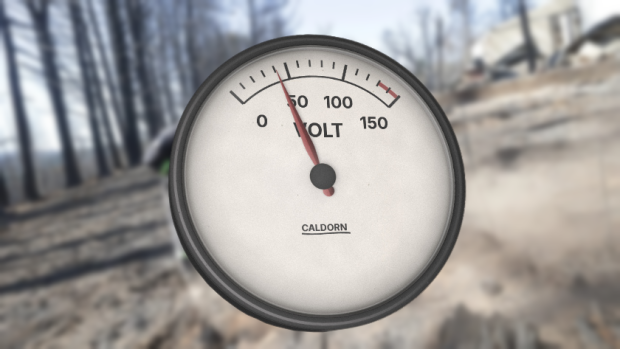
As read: value=40 unit=V
